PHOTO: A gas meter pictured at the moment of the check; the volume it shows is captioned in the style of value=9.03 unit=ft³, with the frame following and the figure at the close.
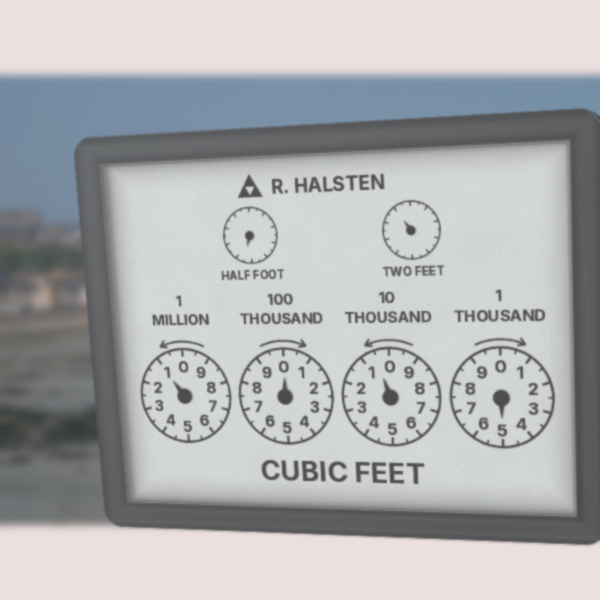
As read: value=100500 unit=ft³
